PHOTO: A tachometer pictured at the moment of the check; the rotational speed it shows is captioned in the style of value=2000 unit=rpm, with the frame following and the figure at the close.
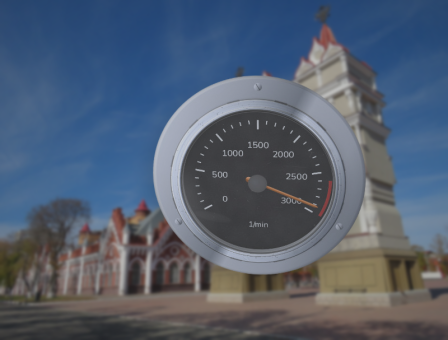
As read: value=2900 unit=rpm
